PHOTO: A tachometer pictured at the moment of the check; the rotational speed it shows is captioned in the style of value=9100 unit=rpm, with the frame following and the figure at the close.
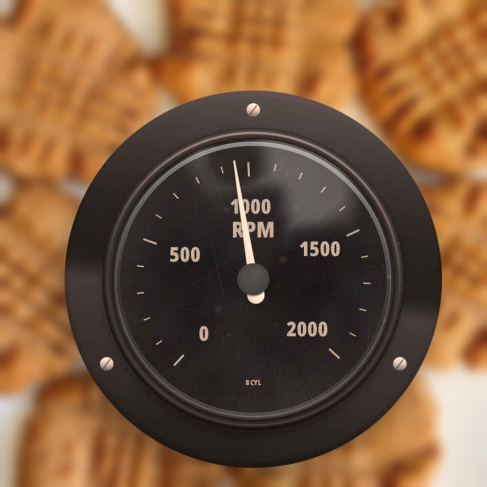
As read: value=950 unit=rpm
